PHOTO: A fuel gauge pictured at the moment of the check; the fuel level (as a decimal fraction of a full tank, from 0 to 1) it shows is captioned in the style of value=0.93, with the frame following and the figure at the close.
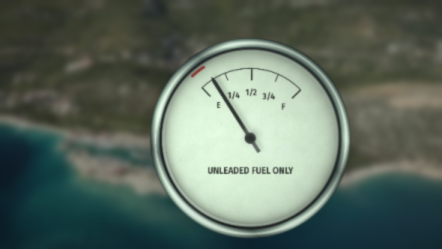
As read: value=0.125
